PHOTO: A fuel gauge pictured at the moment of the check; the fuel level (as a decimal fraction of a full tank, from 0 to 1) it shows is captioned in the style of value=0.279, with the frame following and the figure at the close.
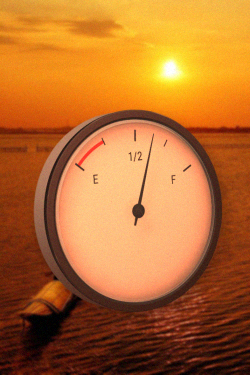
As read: value=0.625
